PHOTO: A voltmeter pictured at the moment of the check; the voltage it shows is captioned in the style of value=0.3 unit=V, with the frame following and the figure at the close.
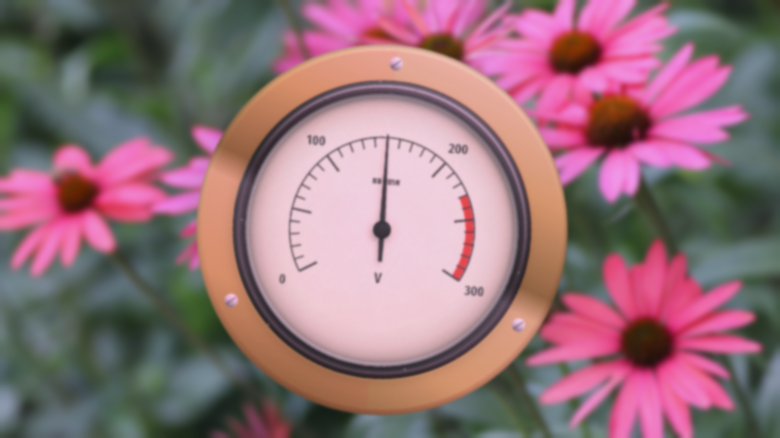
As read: value=150 unit=V
